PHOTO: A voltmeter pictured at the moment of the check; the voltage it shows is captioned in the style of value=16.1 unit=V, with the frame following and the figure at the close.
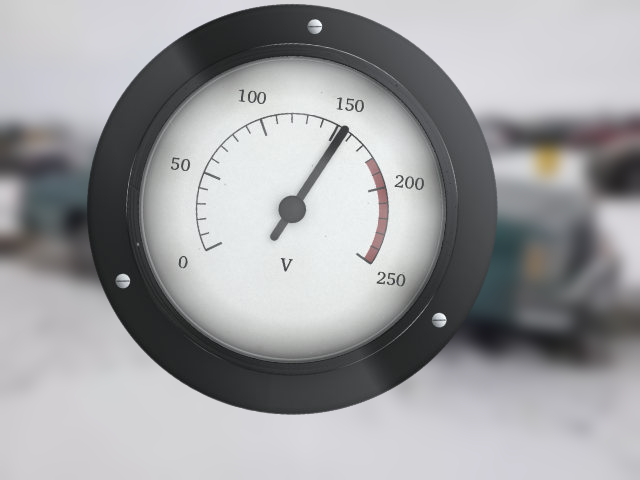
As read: value=155 unit=V
